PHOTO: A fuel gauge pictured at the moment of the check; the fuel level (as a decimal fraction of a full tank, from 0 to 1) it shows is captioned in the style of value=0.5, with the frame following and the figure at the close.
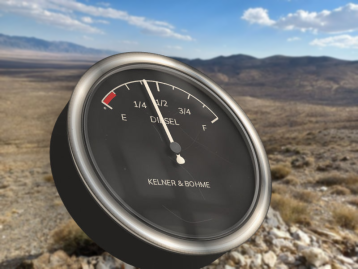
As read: value=0.375
